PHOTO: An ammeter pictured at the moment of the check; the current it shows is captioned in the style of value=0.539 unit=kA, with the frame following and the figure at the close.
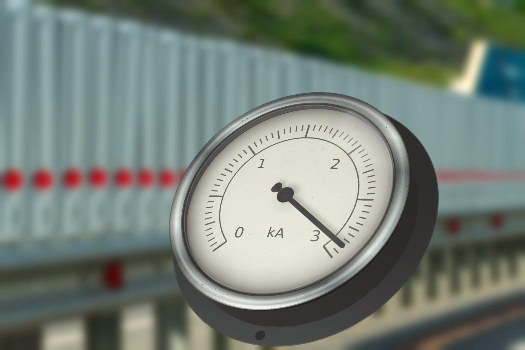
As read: value=2.9 unit=kA
